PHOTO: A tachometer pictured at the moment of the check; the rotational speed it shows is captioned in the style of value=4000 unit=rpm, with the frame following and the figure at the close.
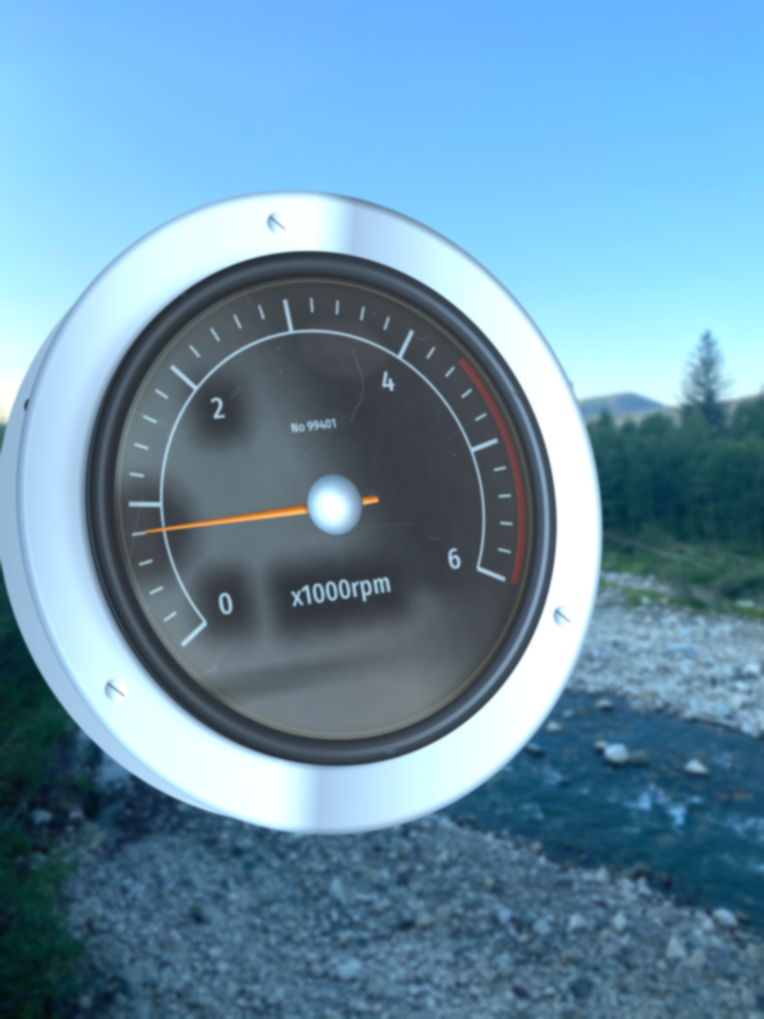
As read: value=800 unit=rpm
